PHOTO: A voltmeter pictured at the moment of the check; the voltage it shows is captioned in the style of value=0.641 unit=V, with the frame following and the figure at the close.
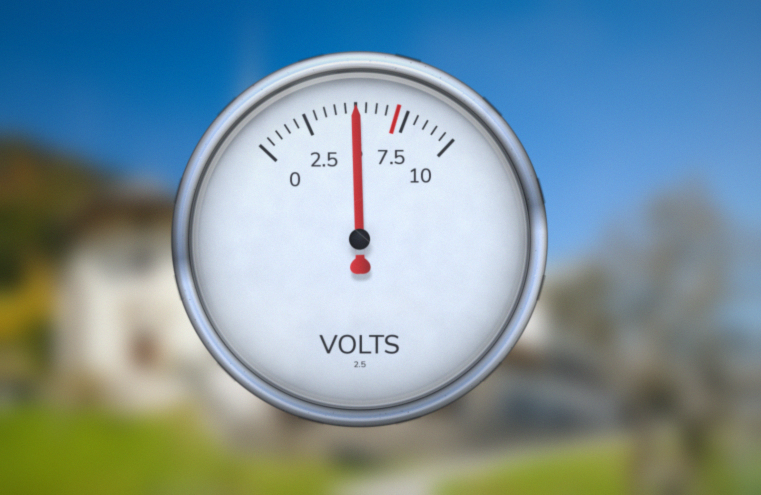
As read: value=5 unit=V
